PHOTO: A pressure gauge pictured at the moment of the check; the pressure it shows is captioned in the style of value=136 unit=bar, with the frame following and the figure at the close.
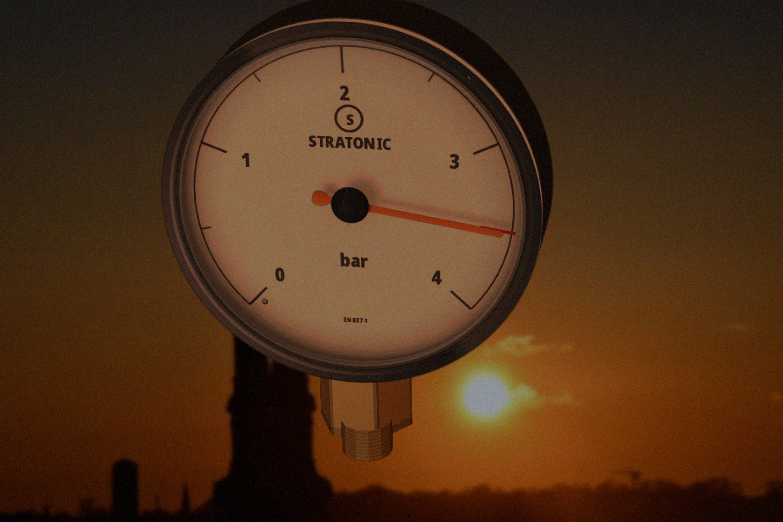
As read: value=3.5 unit=bar
